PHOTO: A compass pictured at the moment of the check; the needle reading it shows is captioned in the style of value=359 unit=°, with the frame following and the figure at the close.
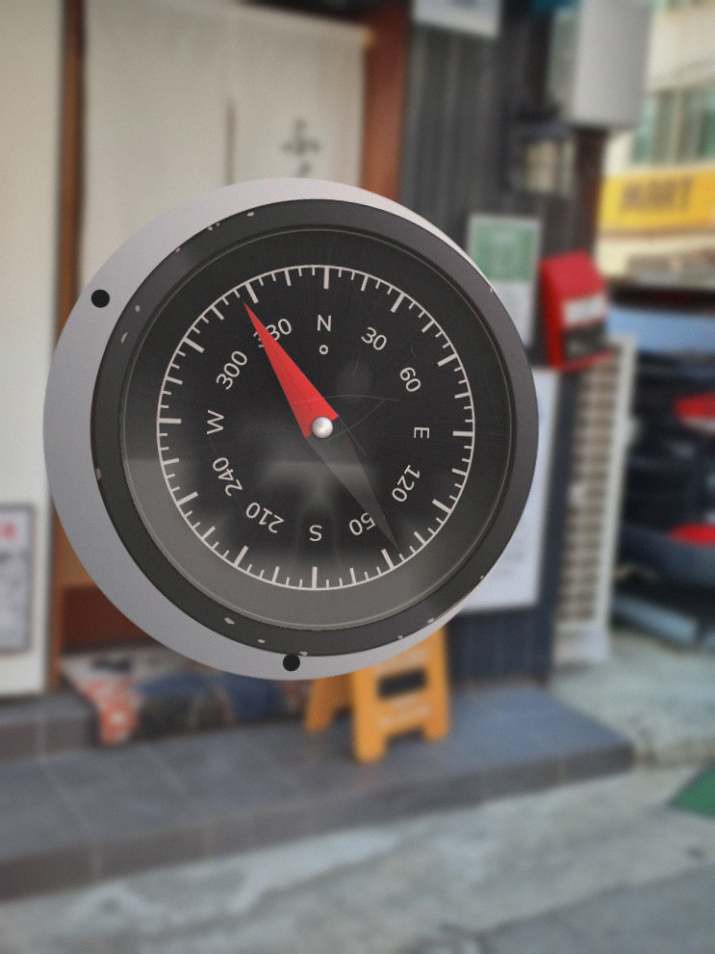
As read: value=325 unit=°
